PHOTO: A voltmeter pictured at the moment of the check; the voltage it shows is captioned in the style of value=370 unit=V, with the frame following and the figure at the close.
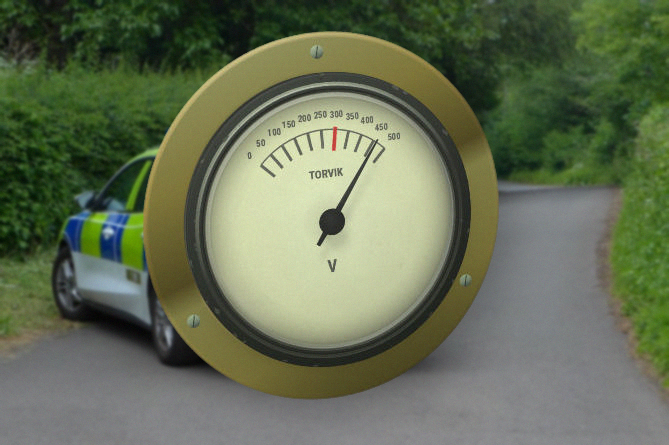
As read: value=450 unit=V
